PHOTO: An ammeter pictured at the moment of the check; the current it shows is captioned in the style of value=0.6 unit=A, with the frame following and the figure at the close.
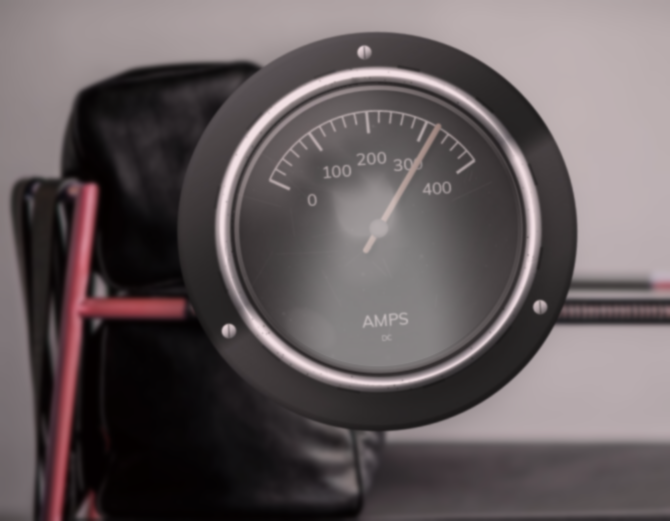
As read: value=320 unit=A
